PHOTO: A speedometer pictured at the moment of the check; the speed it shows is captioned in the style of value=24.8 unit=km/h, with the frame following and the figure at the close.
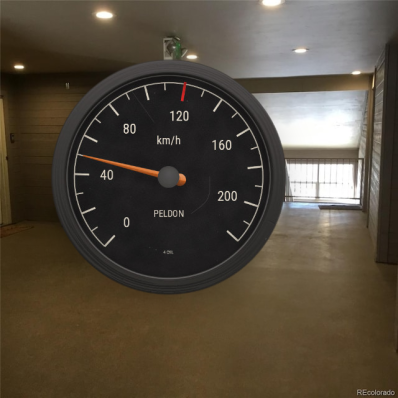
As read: value=50 unit=km/h
